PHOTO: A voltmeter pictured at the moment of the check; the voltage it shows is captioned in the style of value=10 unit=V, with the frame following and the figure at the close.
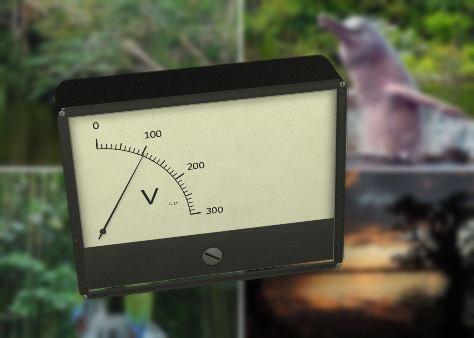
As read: value=100 unit=V
